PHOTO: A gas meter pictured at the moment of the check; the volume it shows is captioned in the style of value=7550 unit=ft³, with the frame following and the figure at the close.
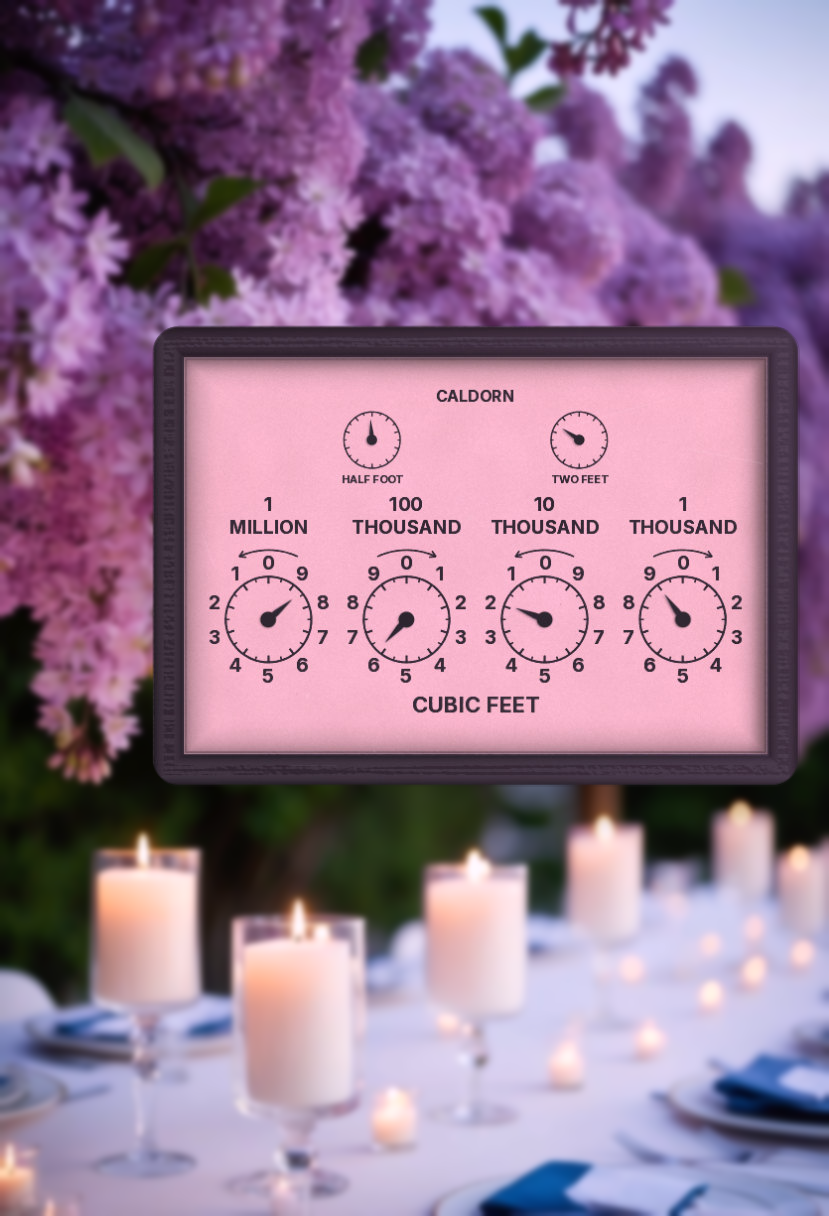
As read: value=861900 unit=ft³
